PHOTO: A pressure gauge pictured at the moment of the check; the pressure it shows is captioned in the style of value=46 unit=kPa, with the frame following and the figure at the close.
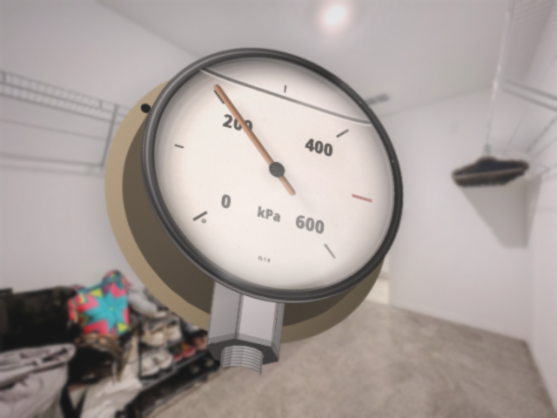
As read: value=200 unit=kPa
